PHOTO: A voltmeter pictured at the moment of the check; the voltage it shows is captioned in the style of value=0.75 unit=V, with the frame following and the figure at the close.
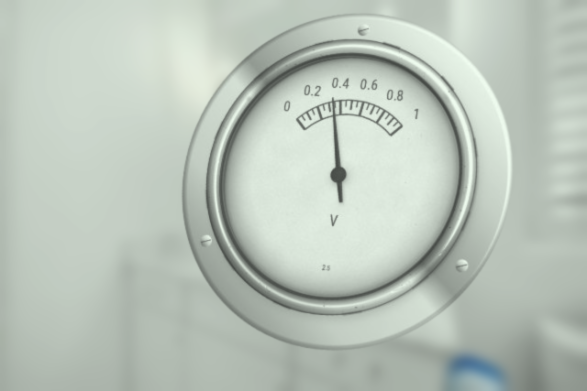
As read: value=0.35 unit=V
